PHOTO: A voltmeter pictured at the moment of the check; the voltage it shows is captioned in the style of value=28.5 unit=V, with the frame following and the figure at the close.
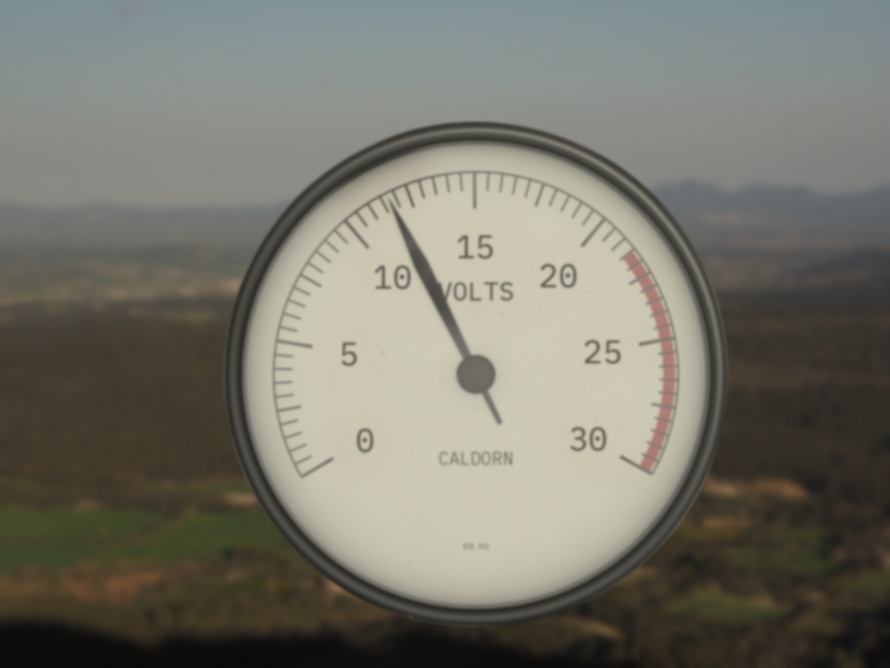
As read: value=11.75 unit=V
